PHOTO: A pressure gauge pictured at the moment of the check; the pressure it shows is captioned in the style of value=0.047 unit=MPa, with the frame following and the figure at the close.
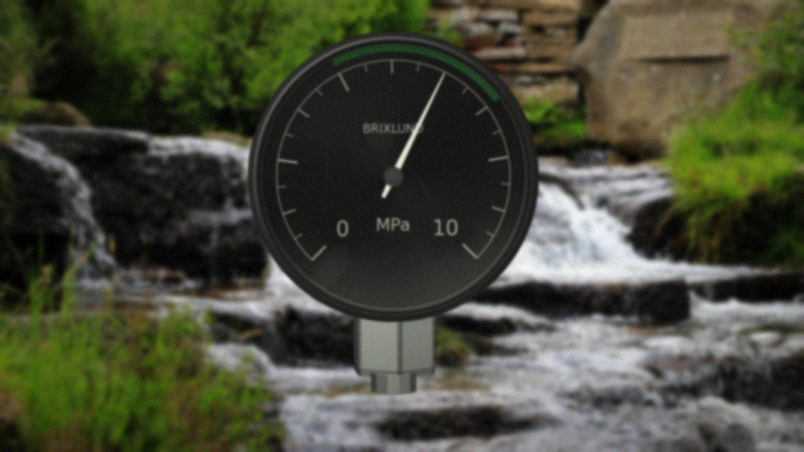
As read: value=6 unit=MPa
